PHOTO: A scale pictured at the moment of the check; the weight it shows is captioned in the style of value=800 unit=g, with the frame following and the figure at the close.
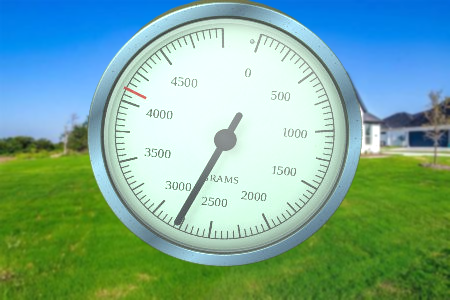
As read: value=2800 unit=g
